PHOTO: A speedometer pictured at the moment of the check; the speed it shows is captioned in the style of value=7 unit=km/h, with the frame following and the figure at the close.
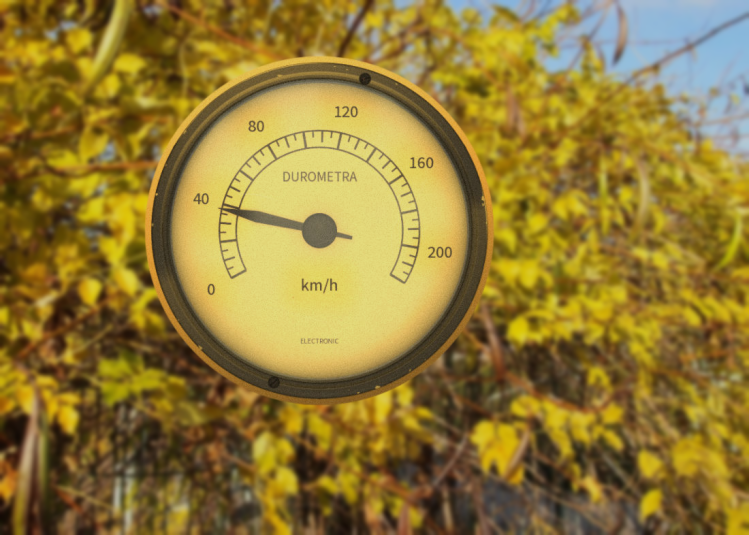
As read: value=37.5 unit=km/h
